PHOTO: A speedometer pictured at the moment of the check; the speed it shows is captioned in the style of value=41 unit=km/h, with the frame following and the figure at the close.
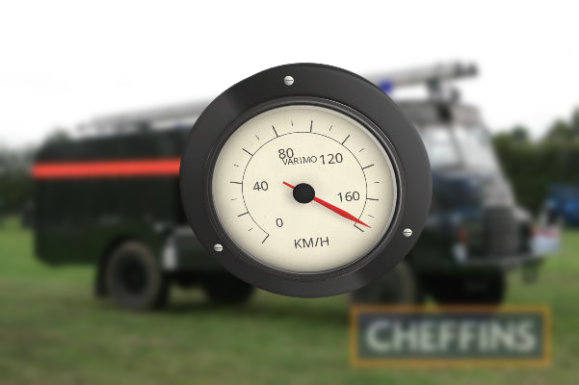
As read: value=175 unit=km/h
